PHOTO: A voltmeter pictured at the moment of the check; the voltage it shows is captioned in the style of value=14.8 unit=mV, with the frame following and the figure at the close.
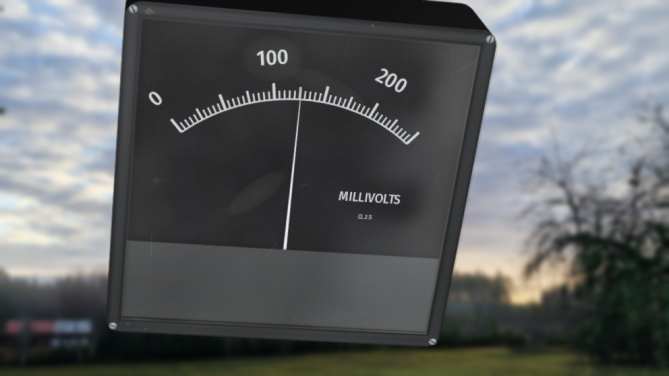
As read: value=125 unit=mV
